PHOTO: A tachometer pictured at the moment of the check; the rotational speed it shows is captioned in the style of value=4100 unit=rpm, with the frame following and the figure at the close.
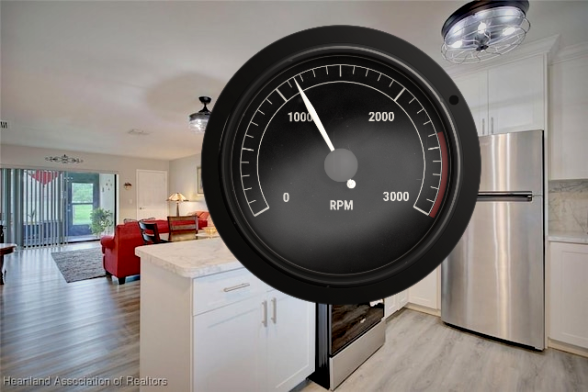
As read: value=1150 unit=rpm
